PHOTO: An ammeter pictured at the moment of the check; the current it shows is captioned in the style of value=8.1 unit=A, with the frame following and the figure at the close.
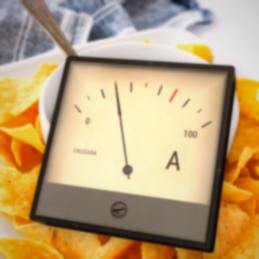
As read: value=30 unit=A
